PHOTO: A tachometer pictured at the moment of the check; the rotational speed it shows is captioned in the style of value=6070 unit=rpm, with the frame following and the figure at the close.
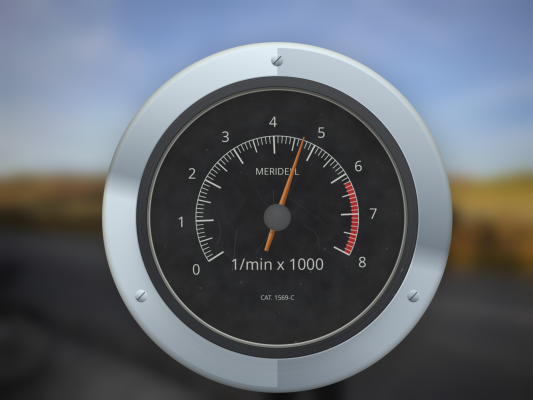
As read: value=4700 unit=rpm
